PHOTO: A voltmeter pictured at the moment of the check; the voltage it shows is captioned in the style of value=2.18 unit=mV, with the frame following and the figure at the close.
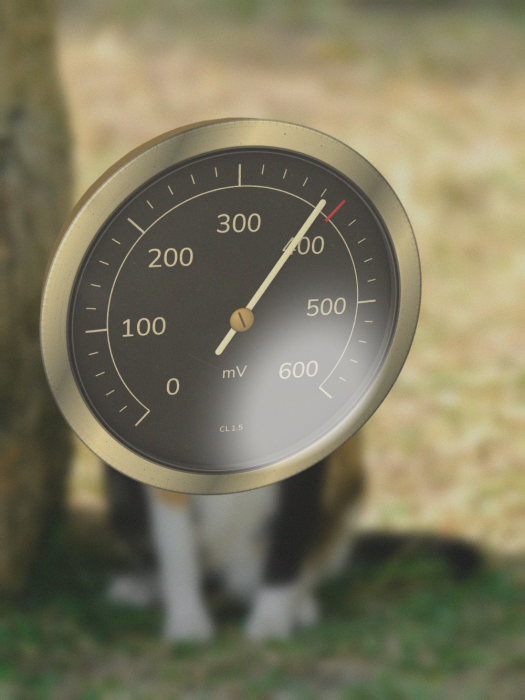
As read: value=380 unit=mV
